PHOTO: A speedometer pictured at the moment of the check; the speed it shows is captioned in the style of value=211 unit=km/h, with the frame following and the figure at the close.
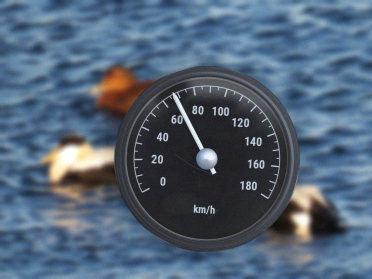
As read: value=67.5 unit=km/h
